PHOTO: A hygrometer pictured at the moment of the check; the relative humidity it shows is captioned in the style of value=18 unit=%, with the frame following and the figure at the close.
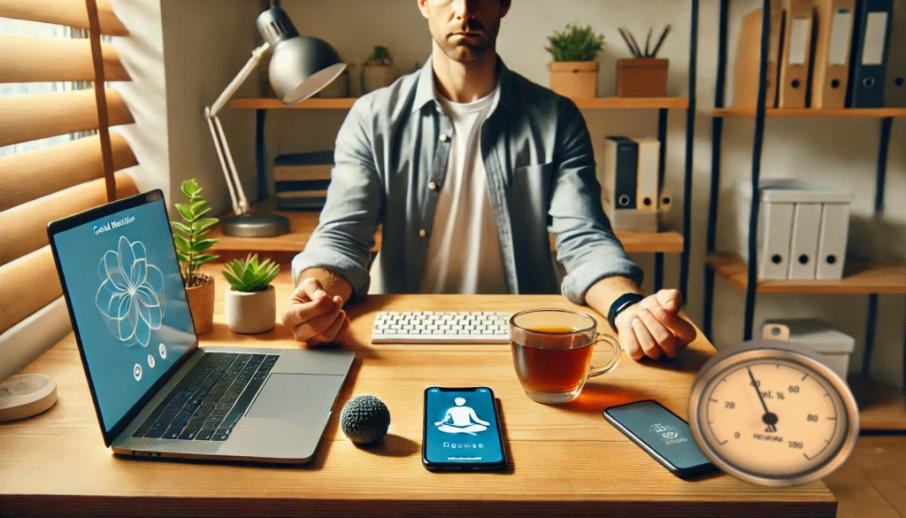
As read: value=40 unit=%
